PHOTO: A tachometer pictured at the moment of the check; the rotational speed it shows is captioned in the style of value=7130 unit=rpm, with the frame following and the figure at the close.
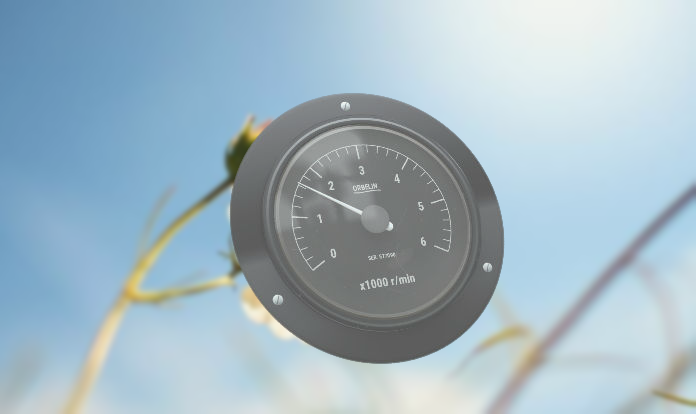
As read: value=1600 unit=rpm
